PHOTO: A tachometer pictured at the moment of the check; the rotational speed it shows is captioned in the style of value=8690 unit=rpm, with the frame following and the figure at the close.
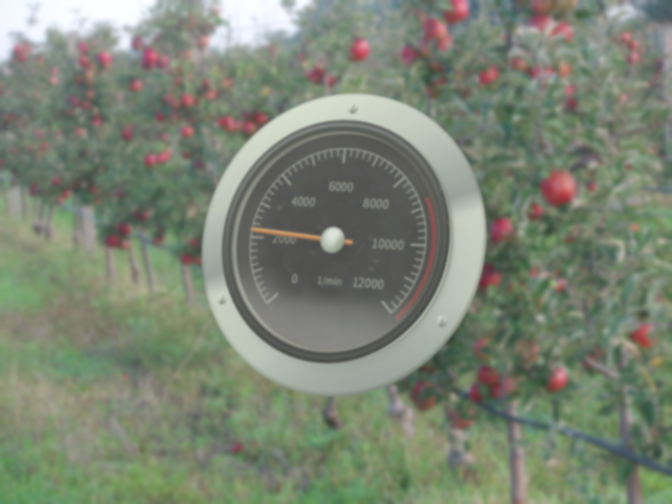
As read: value=2200 unit=rpm
